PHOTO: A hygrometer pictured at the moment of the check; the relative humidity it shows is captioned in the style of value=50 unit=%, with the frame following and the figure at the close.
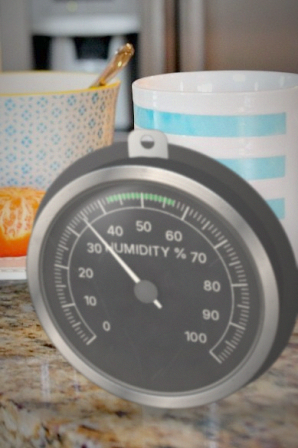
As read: value=35 unit=%
